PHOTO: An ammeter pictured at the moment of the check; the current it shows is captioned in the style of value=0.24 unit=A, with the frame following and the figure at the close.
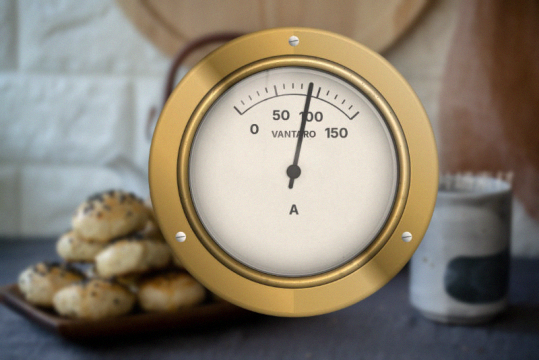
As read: value=90 unit=A
